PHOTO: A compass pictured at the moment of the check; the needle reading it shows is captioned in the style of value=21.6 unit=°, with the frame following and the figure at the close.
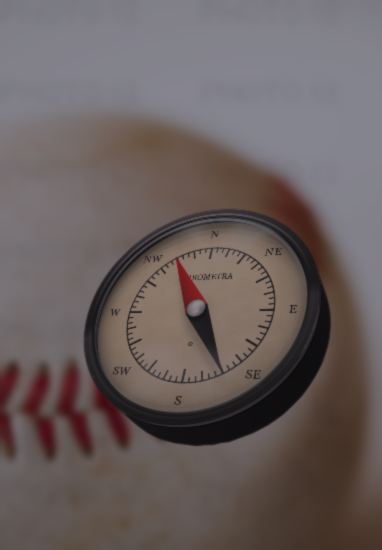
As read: value=330 unit=°
